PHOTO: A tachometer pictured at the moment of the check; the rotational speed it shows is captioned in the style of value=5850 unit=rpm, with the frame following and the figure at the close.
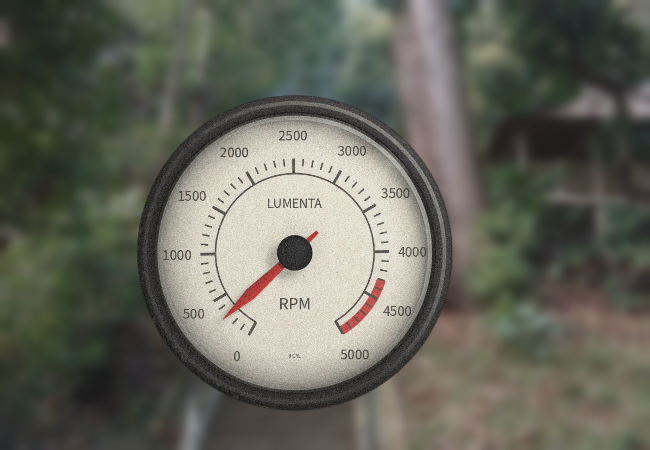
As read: value=300 unit=rpm
